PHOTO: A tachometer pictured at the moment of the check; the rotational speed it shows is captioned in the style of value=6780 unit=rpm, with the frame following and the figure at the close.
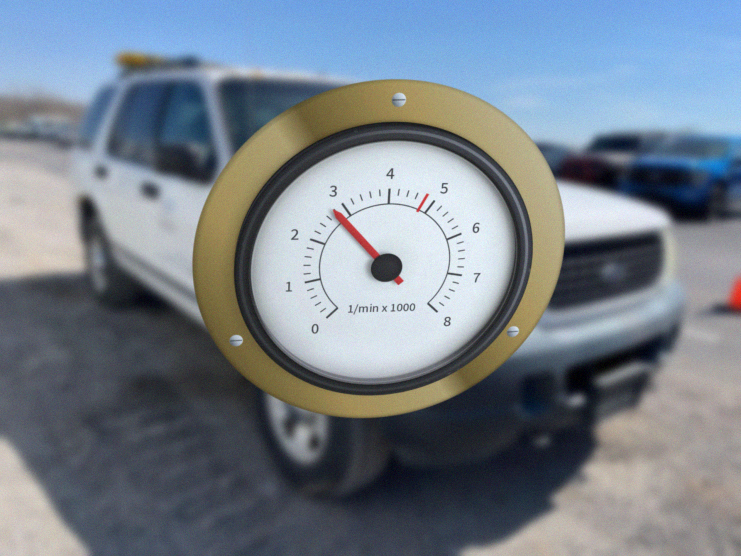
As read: value=2800 unit=rpm
